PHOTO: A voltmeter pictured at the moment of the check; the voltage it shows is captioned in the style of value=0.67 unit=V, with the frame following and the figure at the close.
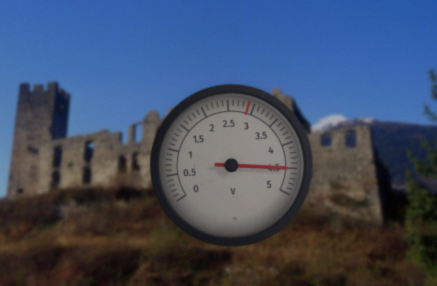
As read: value=4.5 unit=V
